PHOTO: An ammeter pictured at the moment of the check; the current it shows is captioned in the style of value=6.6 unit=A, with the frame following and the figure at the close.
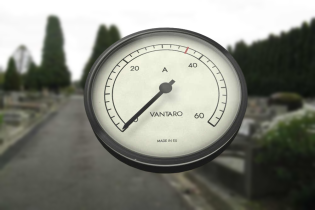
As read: value=0 unit=A
